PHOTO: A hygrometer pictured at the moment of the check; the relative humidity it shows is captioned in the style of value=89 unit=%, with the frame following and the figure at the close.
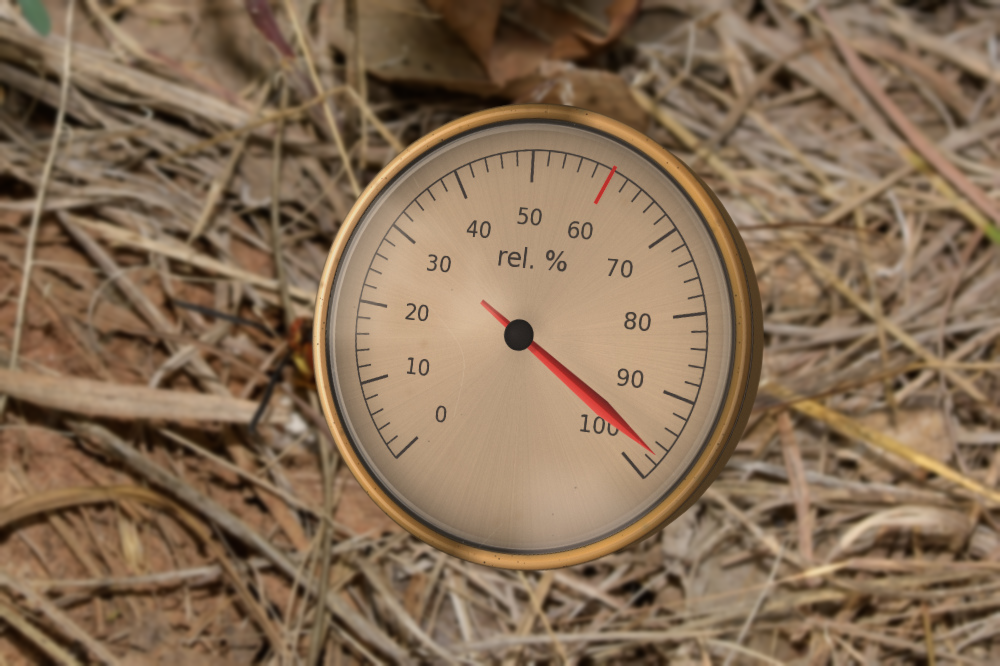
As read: value=97 unit=%
